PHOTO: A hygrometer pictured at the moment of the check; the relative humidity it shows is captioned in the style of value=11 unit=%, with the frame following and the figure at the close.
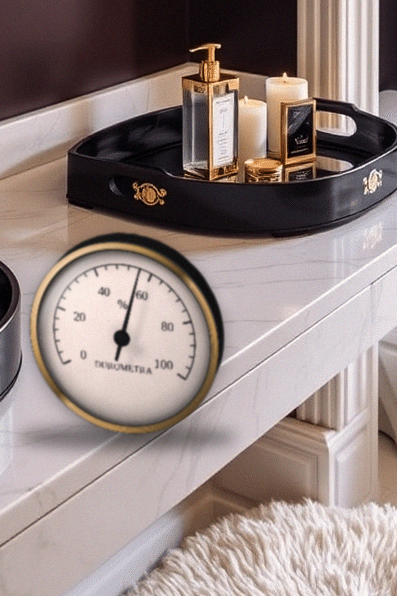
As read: value=56 unit=%
